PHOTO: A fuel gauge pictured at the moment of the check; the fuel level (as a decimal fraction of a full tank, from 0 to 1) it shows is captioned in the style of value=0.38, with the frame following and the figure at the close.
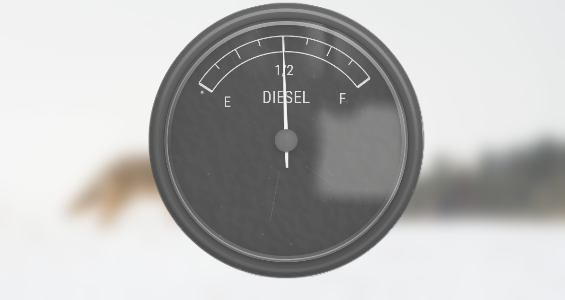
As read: value=0.5
